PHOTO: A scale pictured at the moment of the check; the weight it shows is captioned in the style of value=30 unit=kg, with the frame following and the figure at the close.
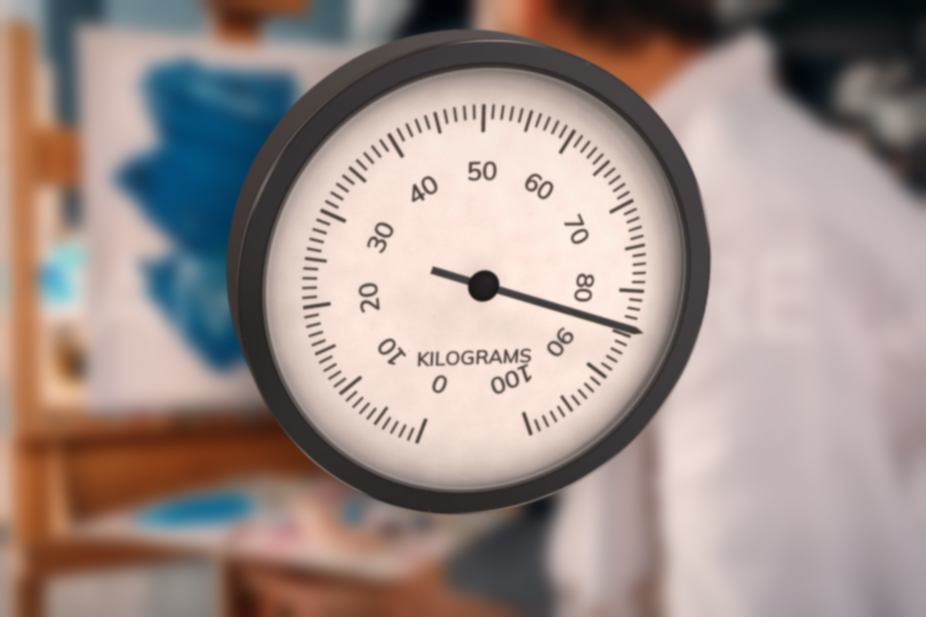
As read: value=84 unit=kg
